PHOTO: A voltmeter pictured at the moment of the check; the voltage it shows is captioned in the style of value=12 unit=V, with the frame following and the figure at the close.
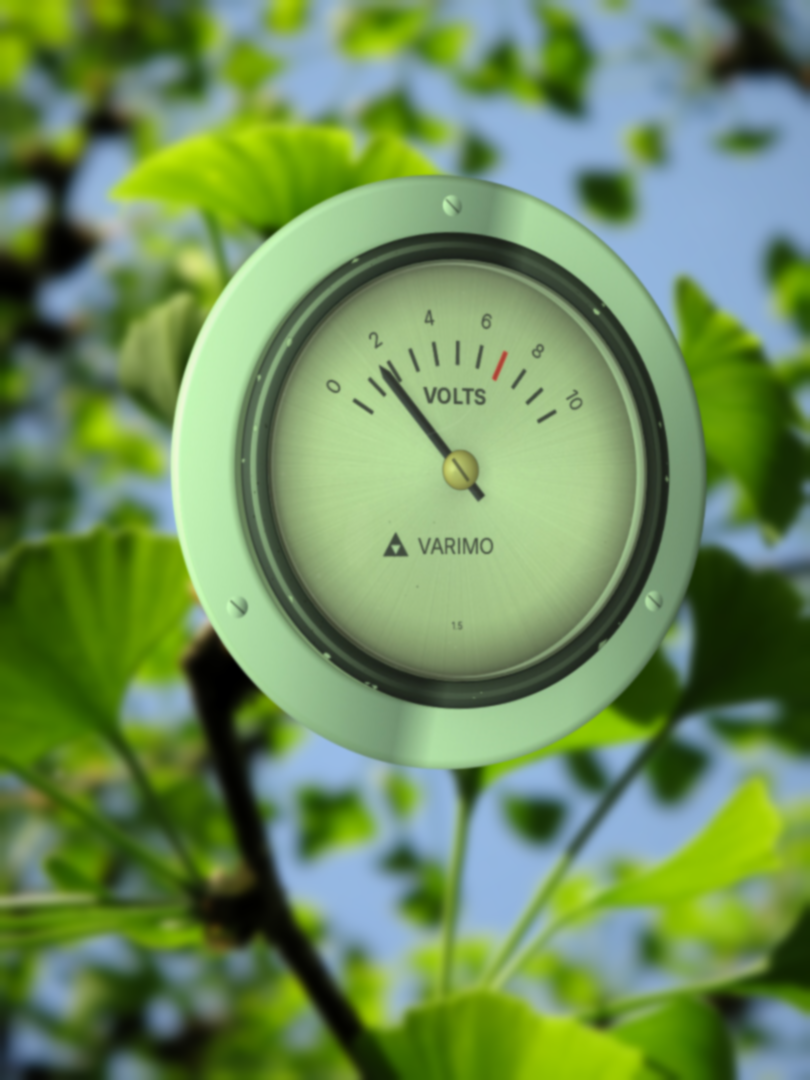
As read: value=1.5 unit=V
